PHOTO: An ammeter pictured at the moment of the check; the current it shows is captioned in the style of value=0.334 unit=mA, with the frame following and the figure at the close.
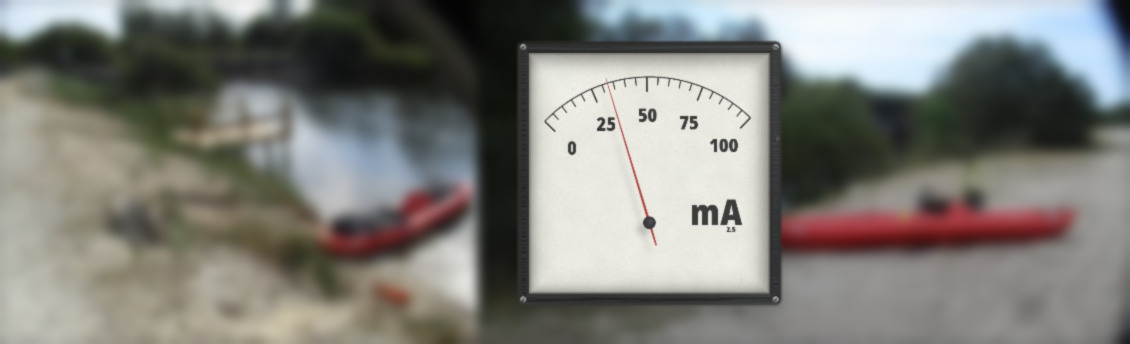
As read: value=32.5 unit=mA
